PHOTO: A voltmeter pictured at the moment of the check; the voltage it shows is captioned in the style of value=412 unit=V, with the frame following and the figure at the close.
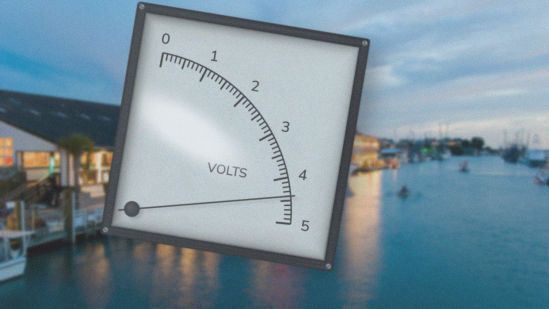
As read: value=4.4 unit=V
